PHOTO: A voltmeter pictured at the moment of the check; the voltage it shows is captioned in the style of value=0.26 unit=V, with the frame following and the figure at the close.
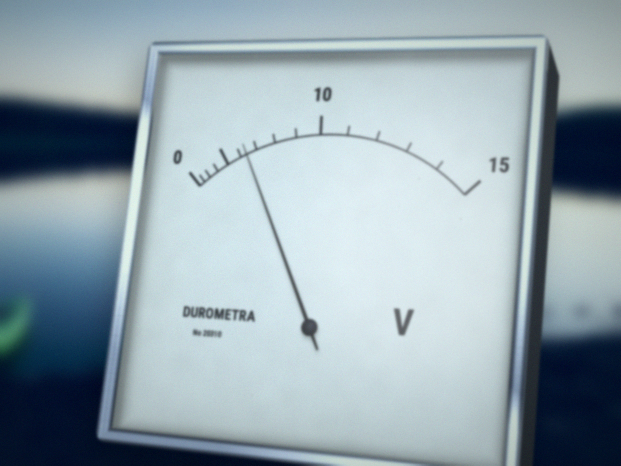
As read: value=6.5 unit=V
